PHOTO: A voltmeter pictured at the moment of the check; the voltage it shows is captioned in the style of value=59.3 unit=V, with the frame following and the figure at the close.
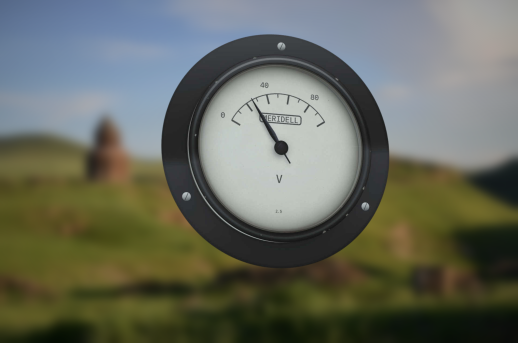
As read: value=25 unit=V
